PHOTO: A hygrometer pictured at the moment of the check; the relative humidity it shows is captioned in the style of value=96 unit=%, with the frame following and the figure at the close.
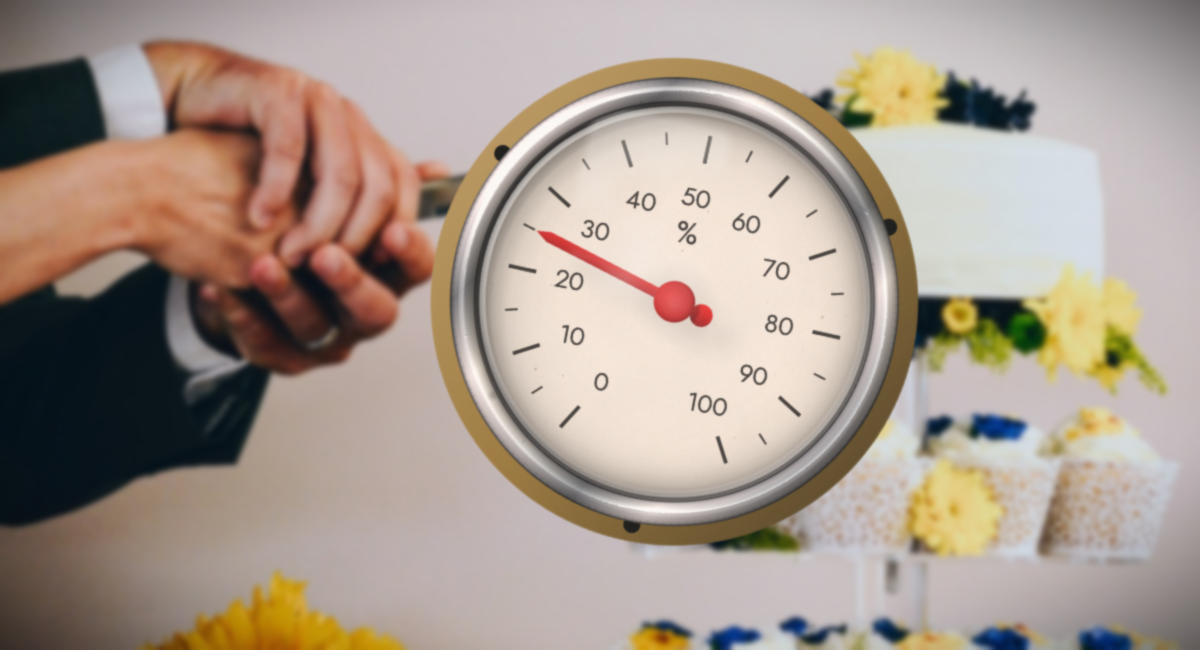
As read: value=25 unit=%
